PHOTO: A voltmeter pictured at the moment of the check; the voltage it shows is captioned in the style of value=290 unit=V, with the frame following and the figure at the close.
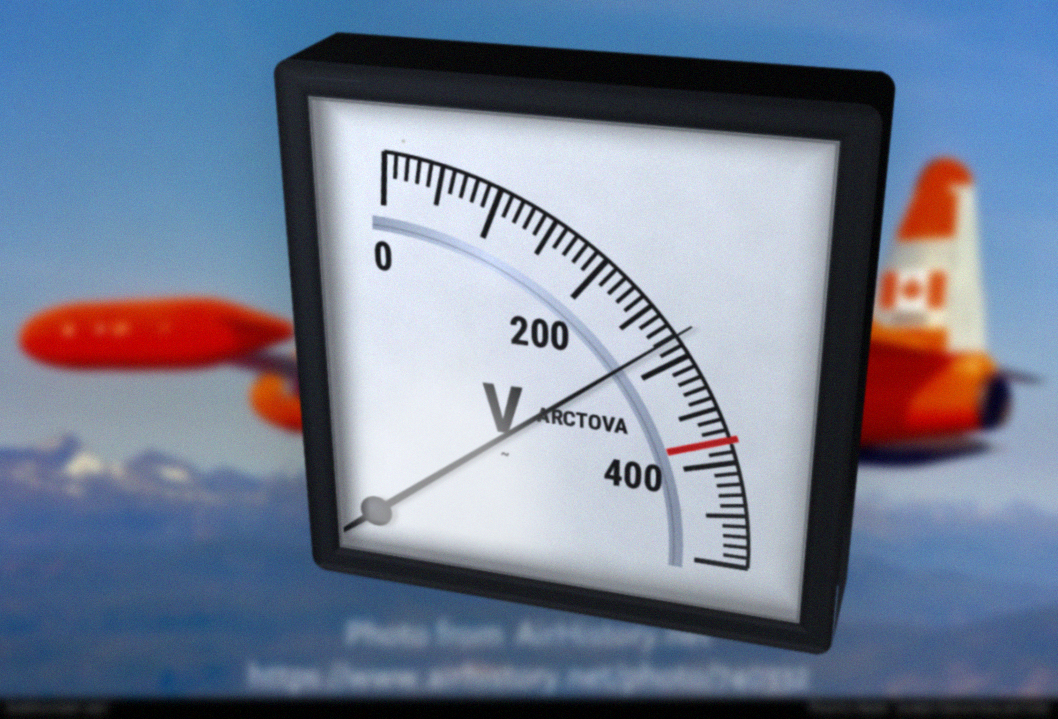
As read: value=280 unit=V
